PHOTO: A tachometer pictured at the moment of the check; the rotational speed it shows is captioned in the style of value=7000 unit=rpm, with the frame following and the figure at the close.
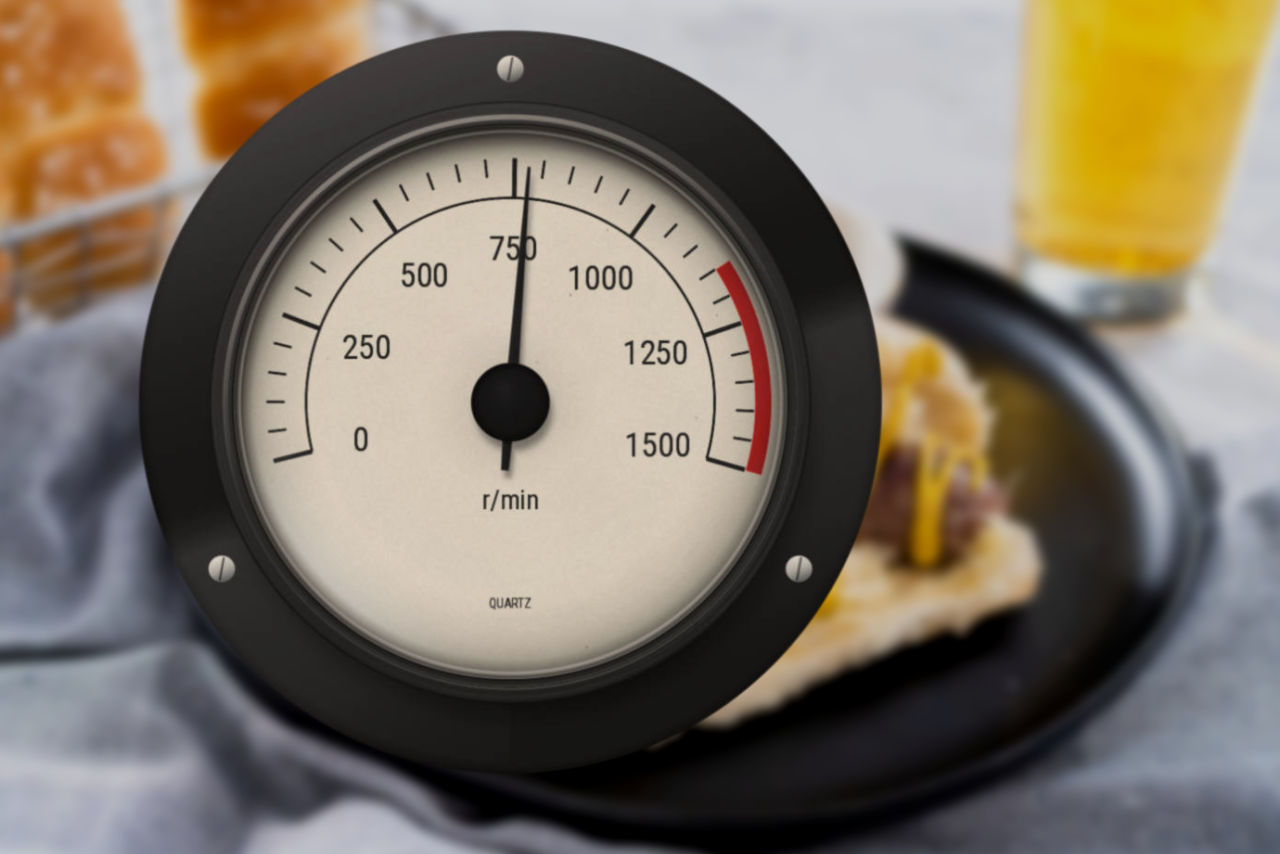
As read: value=775 unit=rpm
